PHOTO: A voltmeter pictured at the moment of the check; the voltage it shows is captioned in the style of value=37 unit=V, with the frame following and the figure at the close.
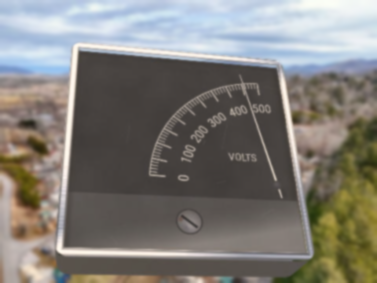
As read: value=450 unit=V
